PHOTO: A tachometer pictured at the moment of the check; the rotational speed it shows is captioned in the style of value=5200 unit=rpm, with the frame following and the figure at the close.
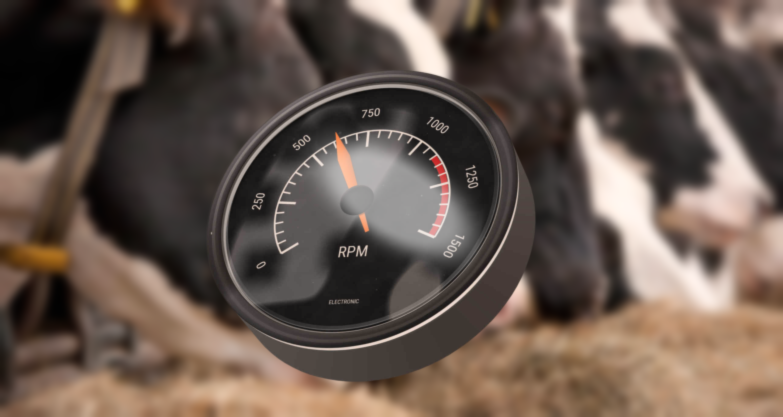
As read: value=625 unit=rpm
